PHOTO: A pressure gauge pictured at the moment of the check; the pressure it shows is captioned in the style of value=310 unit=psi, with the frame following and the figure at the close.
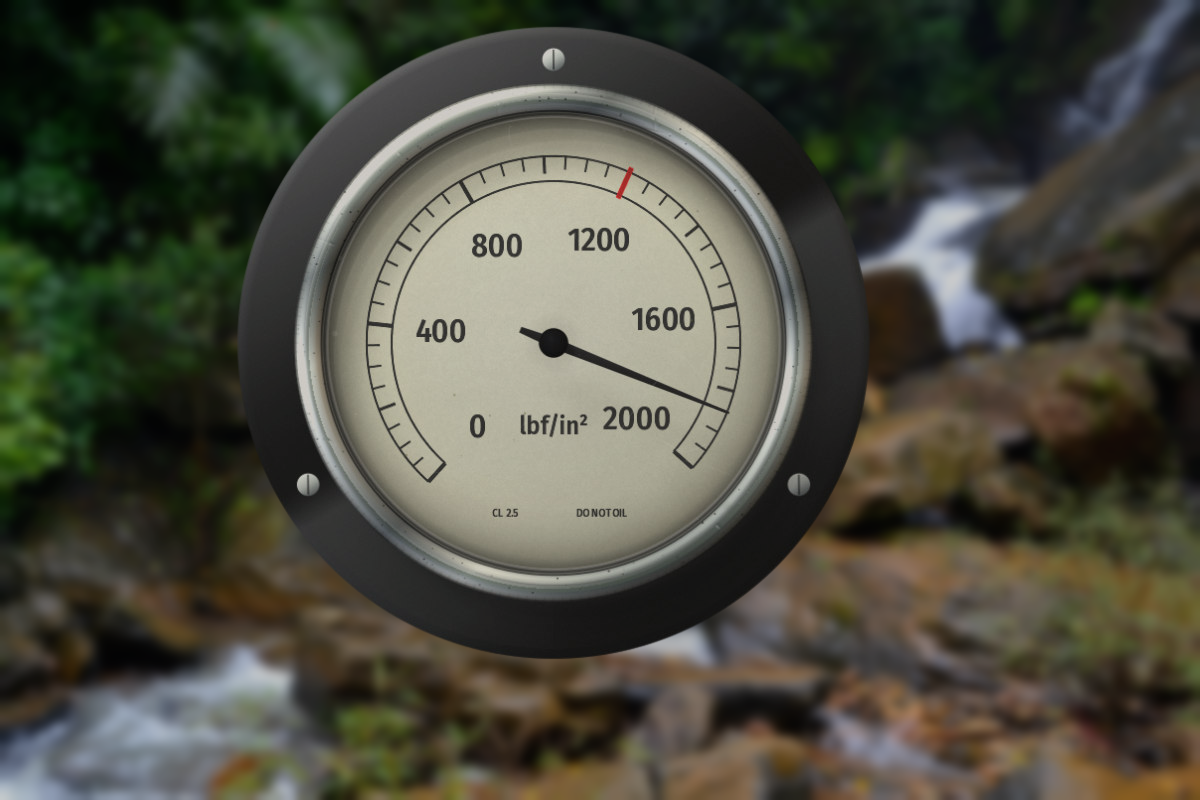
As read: value=1850 unit=psi
